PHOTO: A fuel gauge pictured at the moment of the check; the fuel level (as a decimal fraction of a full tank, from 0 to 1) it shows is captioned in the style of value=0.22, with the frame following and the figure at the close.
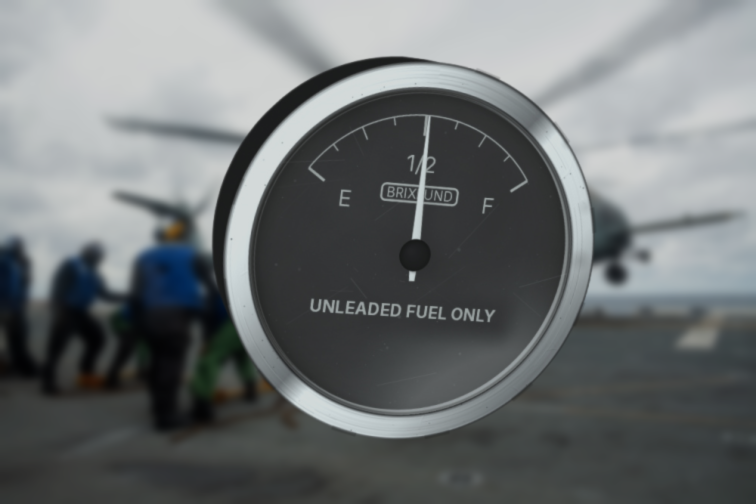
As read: value=0.5
